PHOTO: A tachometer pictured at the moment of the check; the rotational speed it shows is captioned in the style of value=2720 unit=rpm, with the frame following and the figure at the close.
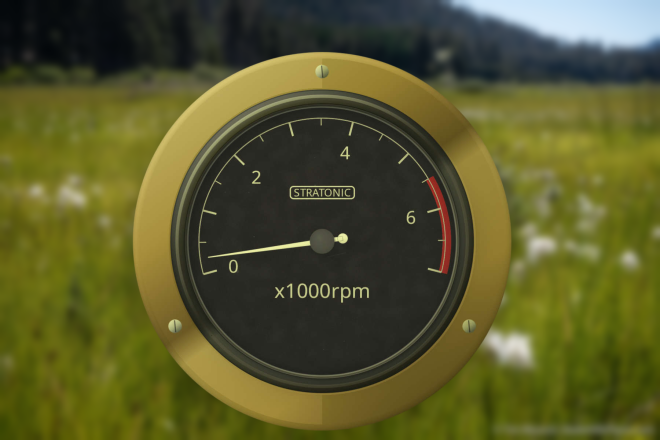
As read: value=250 unit=rpm
